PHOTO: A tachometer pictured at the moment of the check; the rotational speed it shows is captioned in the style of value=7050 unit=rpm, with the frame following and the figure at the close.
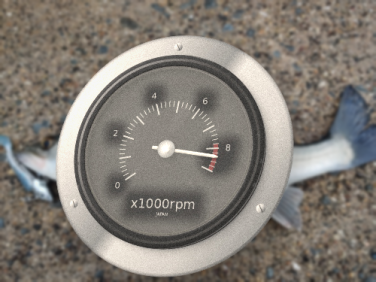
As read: value=8400 unit=rpm
